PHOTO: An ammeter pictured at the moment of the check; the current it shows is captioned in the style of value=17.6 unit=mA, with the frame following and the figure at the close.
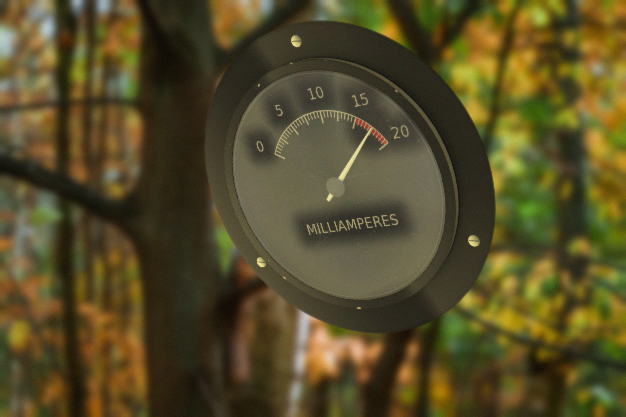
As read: value=17.5 unit=mA
